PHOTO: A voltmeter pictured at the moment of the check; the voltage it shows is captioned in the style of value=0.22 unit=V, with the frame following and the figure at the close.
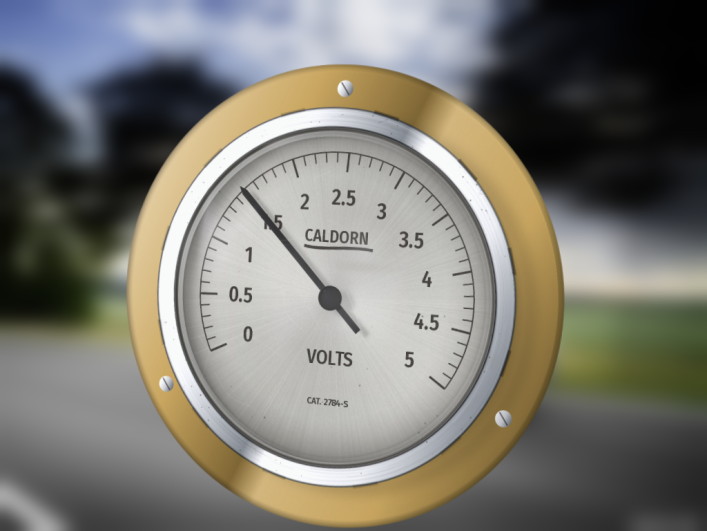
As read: value=1.5 unit=V
